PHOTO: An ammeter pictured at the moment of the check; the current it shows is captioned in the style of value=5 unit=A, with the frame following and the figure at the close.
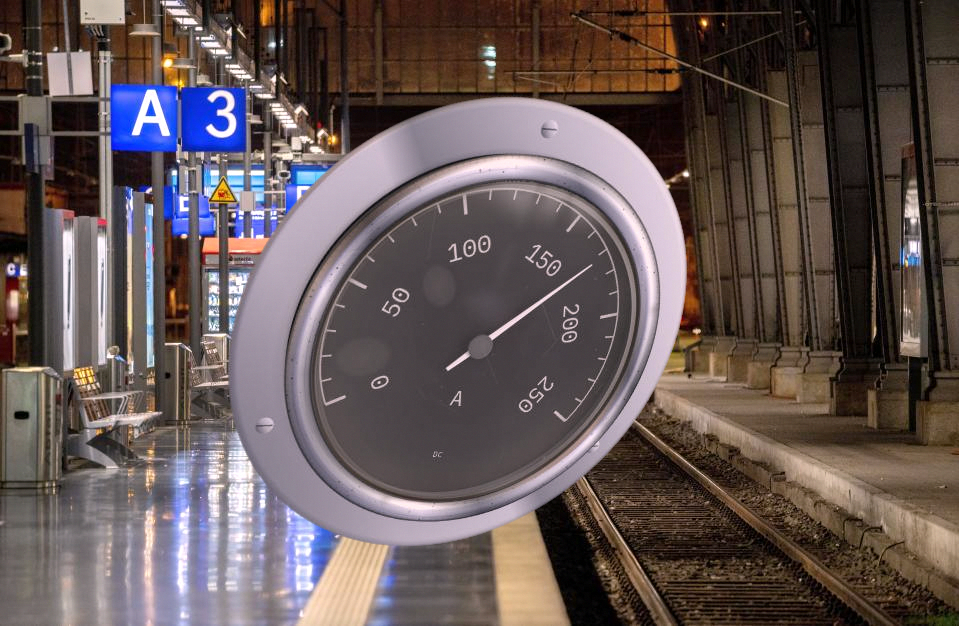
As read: value=170 unit=A
